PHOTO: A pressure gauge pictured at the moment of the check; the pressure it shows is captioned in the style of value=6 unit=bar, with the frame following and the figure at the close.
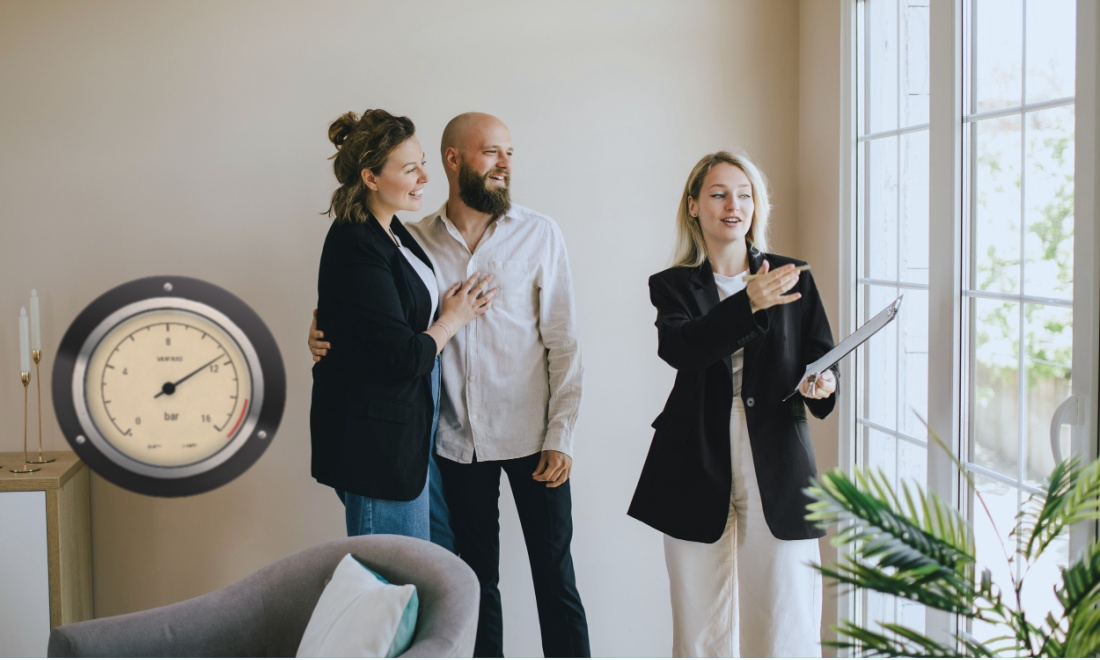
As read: value=11.5 unit=bar
